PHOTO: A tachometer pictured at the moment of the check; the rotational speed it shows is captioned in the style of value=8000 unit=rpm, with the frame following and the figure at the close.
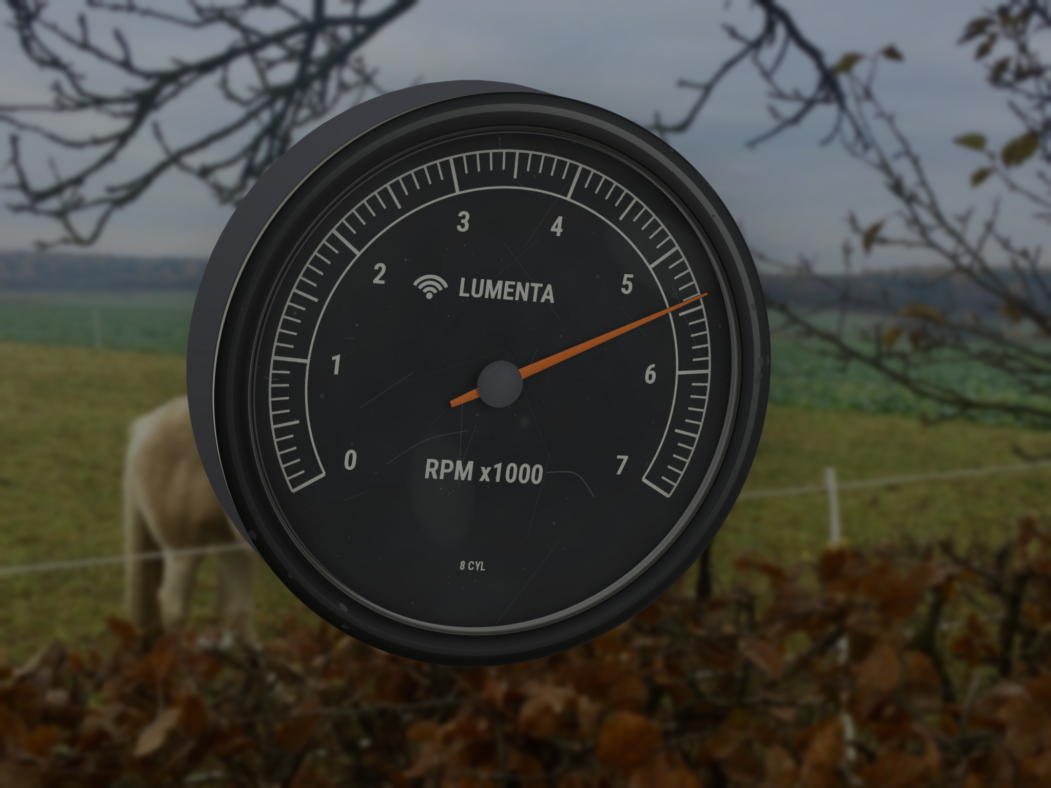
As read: value=5400 unit=rpm
